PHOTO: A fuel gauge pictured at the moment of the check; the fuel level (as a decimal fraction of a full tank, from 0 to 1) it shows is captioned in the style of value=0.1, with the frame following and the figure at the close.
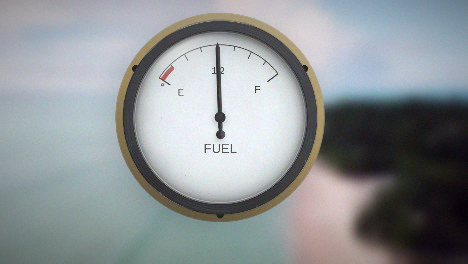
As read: value=0.5
